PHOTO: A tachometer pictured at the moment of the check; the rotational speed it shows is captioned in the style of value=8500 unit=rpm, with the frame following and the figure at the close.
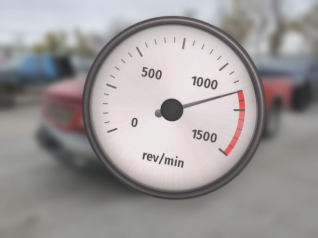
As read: value=1150 unit=rpm
